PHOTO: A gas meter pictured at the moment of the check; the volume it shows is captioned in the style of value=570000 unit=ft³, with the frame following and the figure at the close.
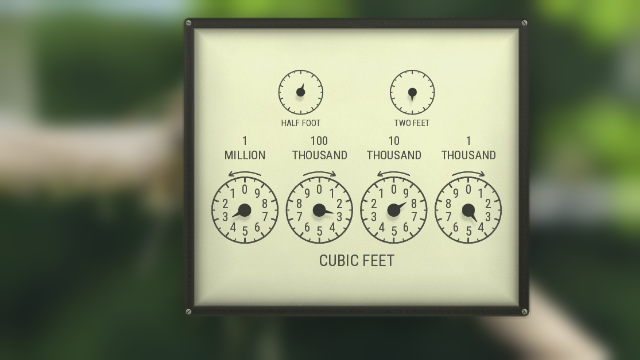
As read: value=328400 unit=ft³
